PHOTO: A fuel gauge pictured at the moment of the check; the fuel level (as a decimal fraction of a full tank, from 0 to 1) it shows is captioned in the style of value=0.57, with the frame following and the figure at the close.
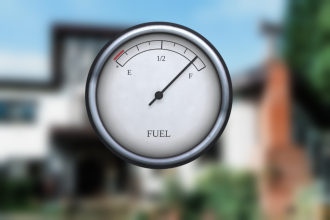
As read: value=0.875
